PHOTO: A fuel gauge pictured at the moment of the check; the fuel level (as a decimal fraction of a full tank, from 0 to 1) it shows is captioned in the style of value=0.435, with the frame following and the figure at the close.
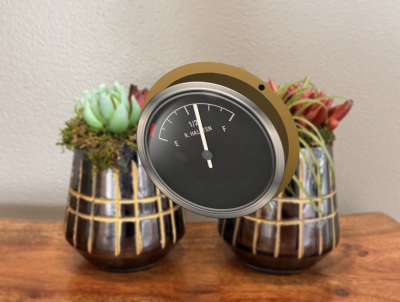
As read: value=0.625
